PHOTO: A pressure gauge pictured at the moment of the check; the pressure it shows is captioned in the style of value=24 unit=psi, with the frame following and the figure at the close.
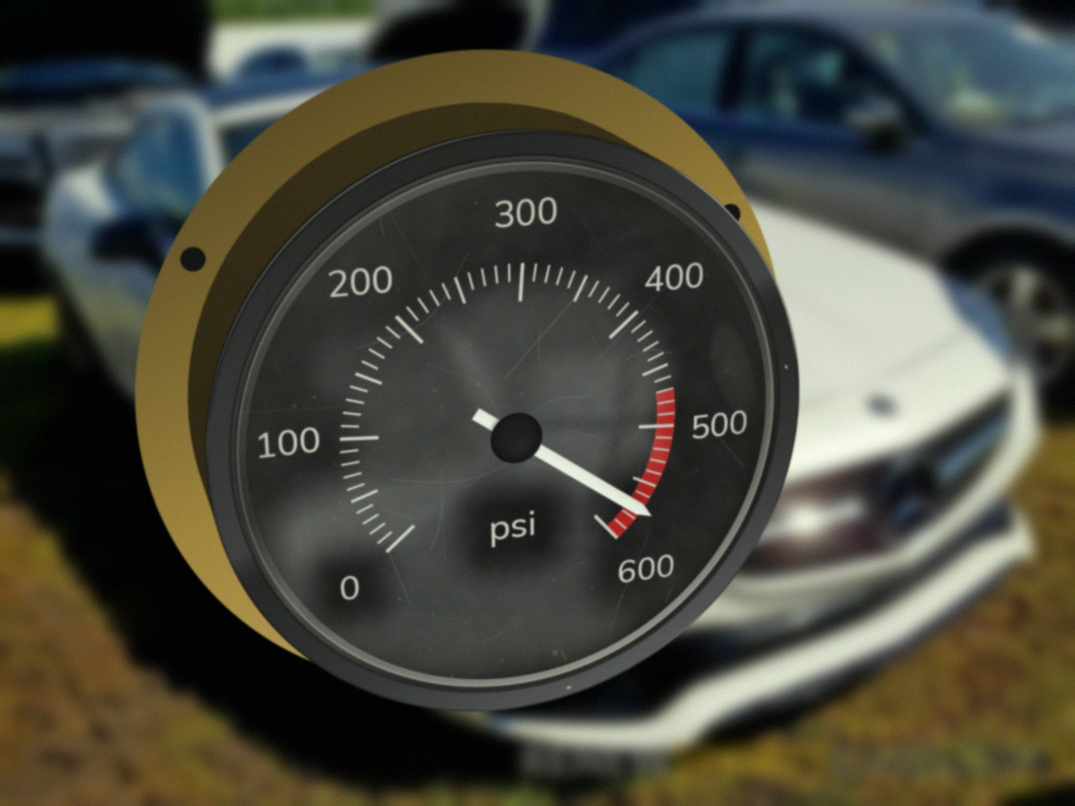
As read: value=570 unit=psi
